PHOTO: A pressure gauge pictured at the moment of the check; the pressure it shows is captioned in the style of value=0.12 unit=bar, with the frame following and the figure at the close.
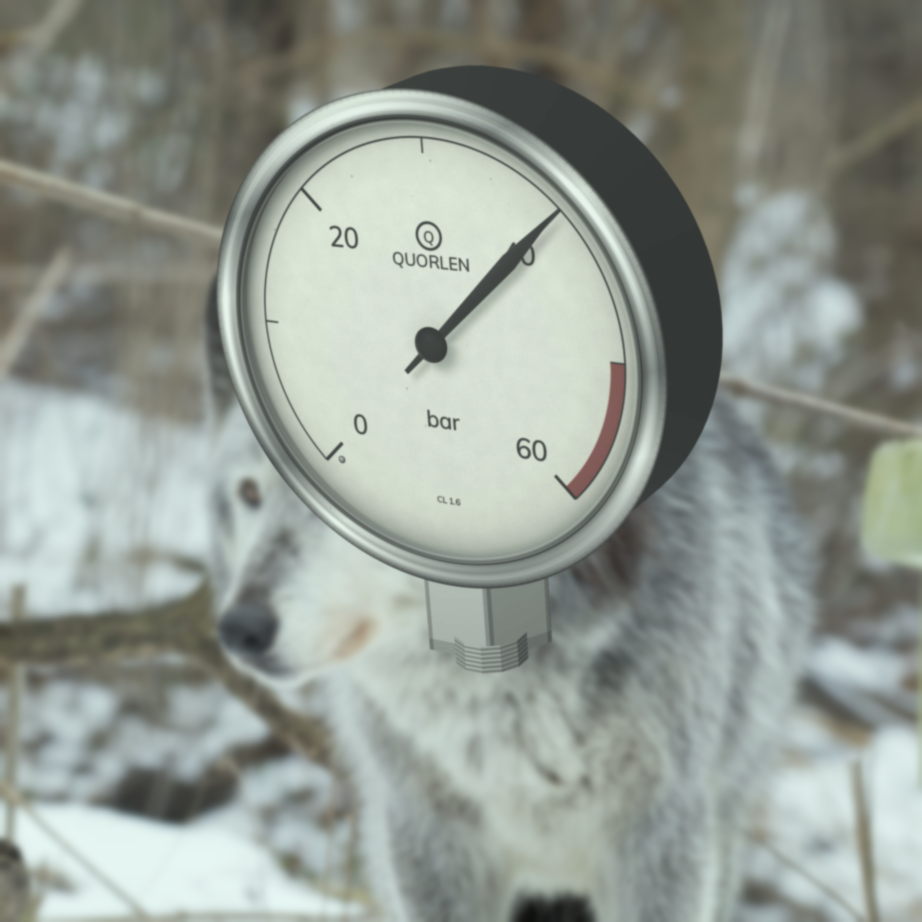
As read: value=40 unit=bar
